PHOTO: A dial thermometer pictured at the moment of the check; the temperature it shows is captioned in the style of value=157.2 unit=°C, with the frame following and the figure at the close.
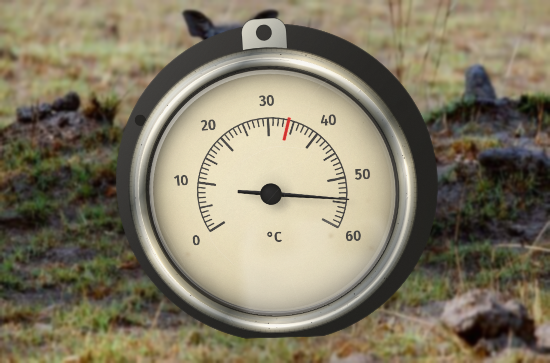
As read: value=54 unit=°C
